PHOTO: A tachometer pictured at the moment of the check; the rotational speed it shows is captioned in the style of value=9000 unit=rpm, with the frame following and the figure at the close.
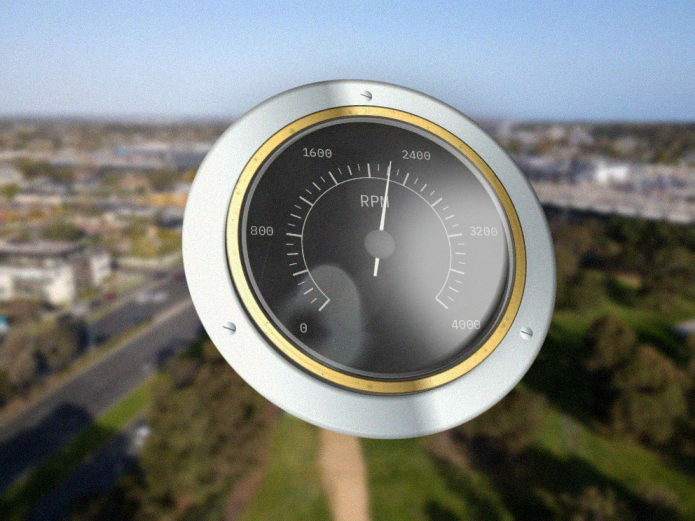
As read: value=2200 unit=rpm
